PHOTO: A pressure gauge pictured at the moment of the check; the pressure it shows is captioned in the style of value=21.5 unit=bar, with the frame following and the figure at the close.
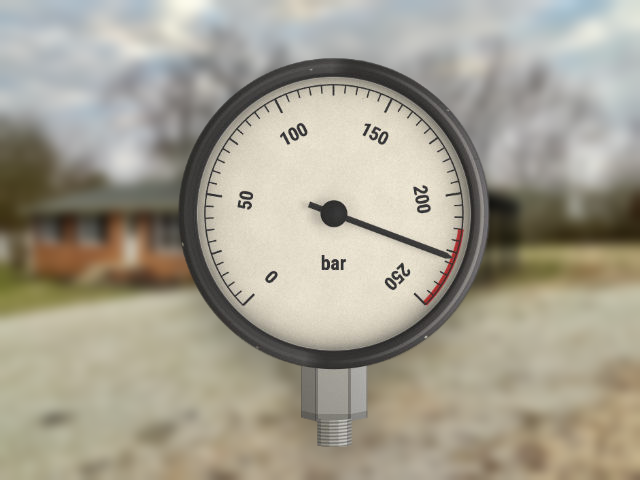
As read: value=227.5 unit=bar
